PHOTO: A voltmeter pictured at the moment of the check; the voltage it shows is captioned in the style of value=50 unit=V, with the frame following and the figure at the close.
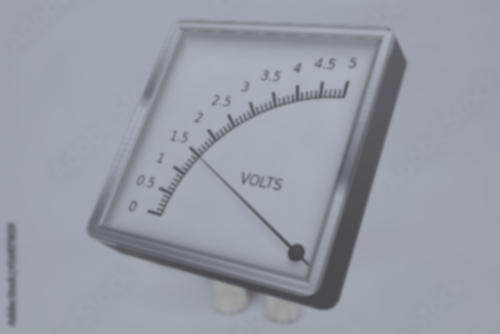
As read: value=1.5 unit=V
